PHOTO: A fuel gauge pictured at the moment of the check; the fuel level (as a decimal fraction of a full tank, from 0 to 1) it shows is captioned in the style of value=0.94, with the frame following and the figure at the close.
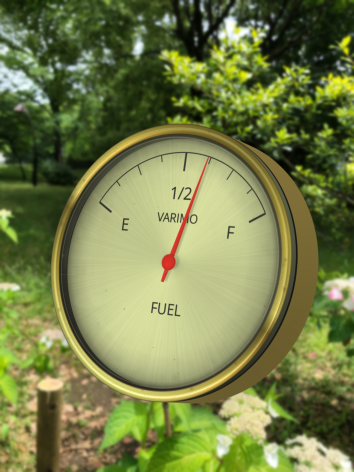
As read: value=0.625
